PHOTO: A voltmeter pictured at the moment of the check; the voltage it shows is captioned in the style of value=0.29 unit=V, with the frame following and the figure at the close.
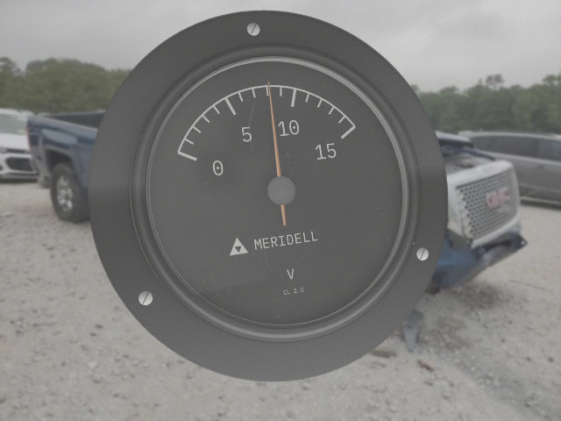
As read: value=8 unit=V
